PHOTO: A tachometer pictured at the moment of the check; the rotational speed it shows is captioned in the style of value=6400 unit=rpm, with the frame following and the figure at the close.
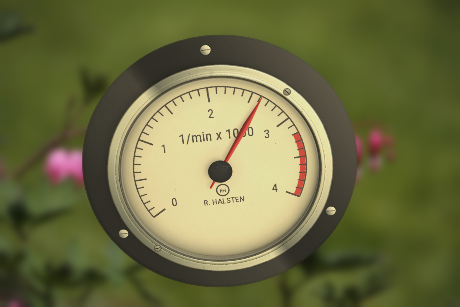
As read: value=2600 unit=rpm
